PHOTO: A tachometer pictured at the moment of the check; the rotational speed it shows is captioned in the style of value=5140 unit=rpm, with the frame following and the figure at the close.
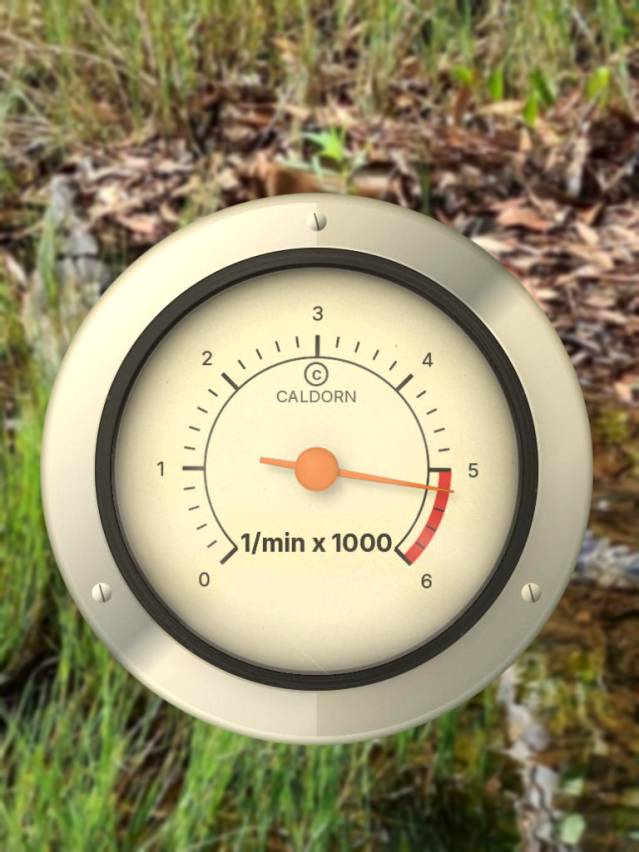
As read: value=5200 unit=rpm
